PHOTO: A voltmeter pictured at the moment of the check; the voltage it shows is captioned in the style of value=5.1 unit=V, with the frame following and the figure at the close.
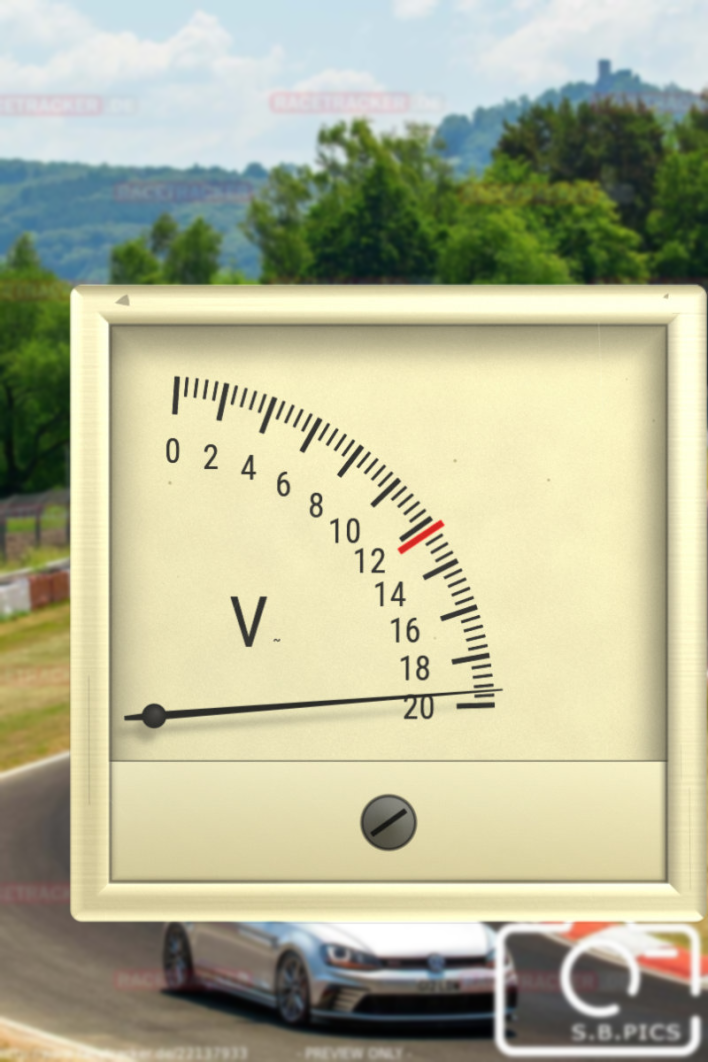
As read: value=19.4 unit=V
